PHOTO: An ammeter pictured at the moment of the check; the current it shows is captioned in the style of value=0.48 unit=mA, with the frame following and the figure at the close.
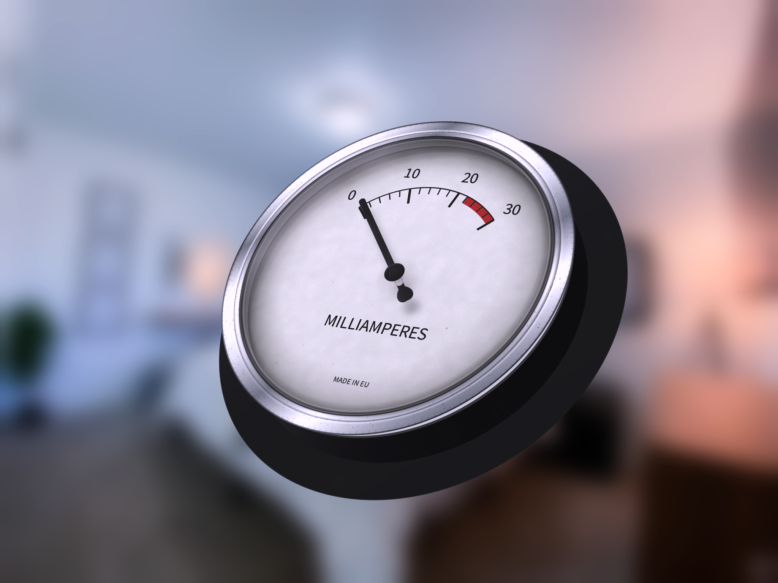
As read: value=1 unit=mA
